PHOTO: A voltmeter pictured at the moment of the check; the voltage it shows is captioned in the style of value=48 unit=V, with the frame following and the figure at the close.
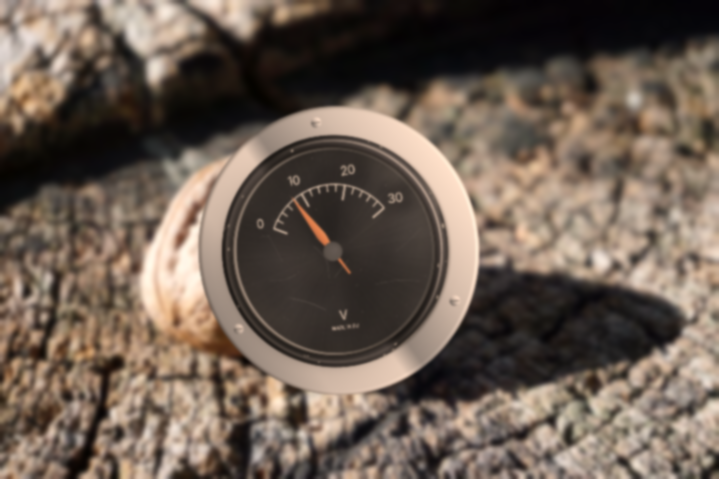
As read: value=8 unit=V
